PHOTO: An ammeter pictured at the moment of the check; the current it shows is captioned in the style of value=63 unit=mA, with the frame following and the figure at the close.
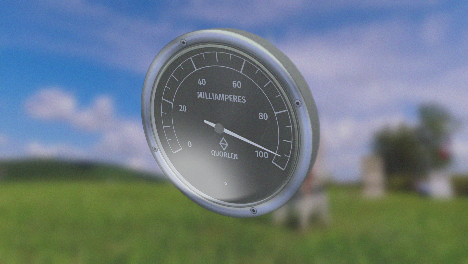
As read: value=95 unit=mA
